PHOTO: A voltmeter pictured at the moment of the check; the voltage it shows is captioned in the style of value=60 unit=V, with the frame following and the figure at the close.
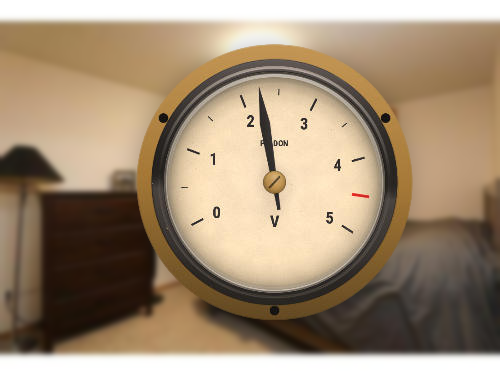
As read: value=2.25 unit=V
